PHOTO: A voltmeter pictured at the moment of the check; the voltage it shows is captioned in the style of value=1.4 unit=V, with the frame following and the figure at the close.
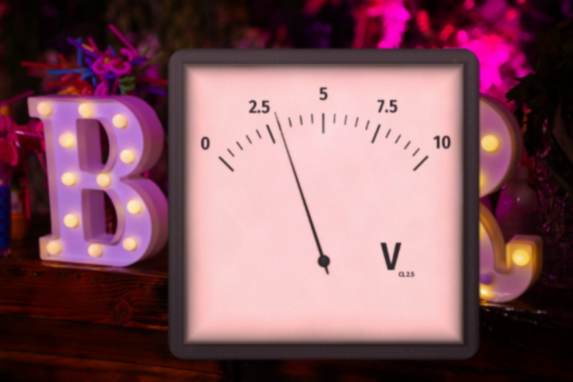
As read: value=3 unit=V
